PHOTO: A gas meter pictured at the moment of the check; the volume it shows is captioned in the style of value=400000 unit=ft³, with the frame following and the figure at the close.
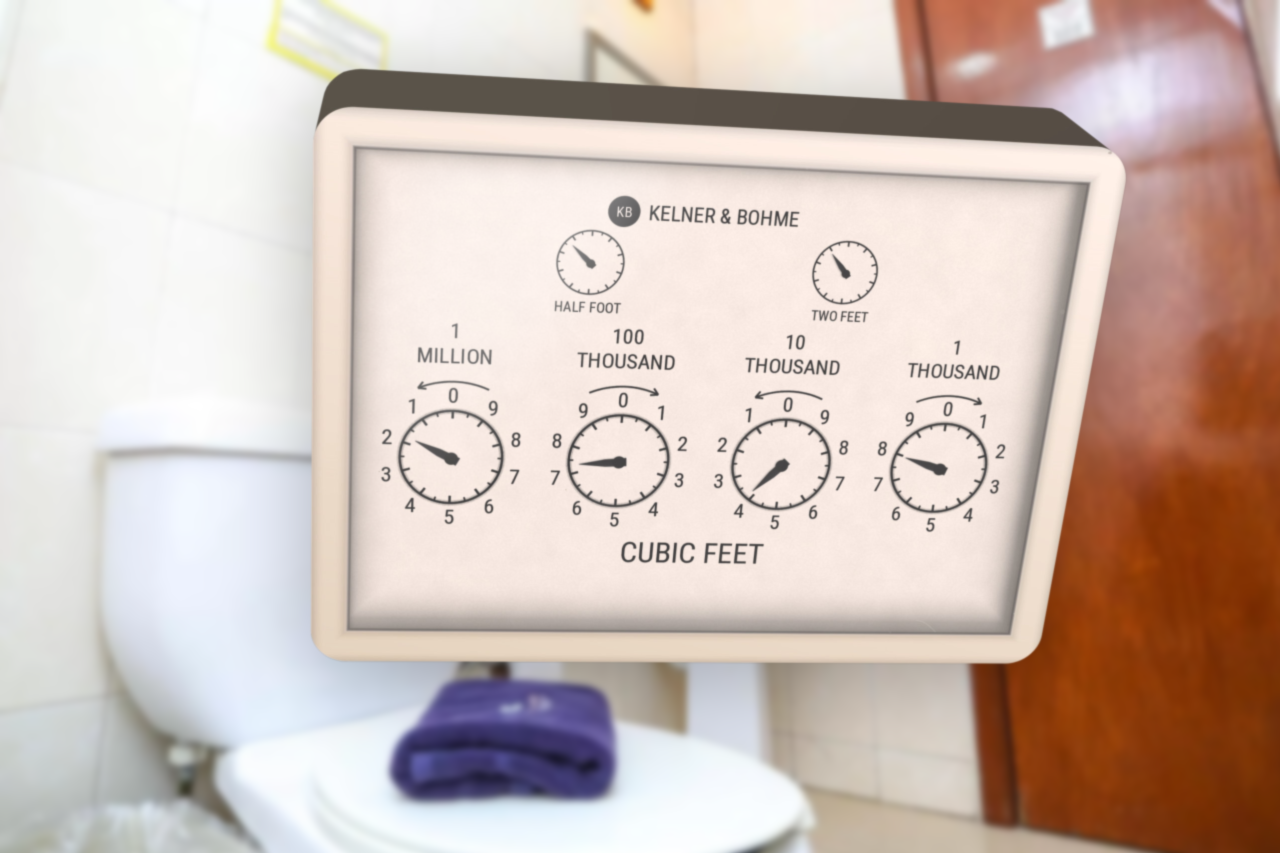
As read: value=173800 unit=ft³
